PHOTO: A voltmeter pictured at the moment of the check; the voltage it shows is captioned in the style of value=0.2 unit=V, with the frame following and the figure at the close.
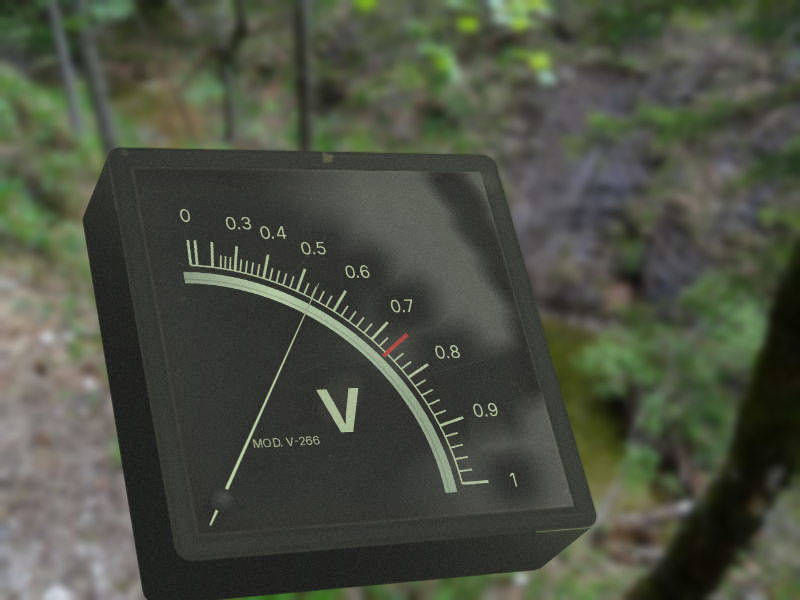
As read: value=0.54 unit=V
